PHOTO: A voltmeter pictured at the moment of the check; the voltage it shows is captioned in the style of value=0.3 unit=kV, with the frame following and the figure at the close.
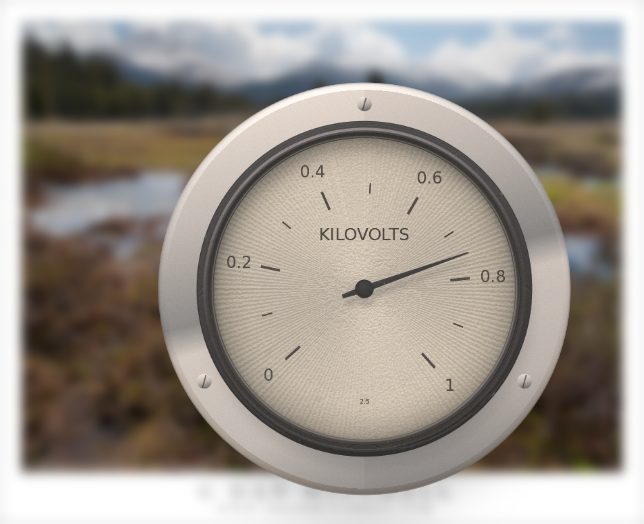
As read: value=0.75 unit=kV
